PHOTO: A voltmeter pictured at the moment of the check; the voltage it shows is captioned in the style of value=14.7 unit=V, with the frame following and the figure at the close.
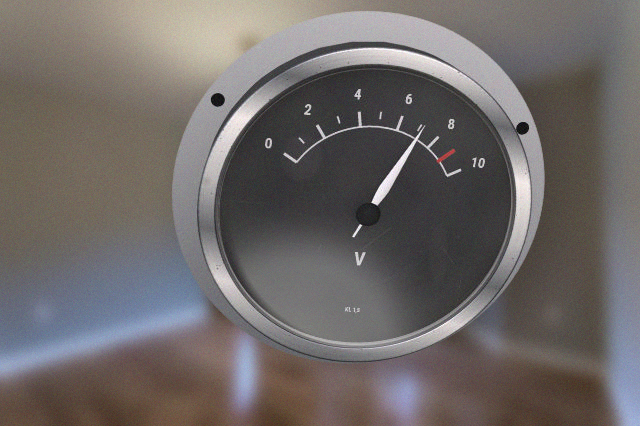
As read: value=7 unit=V
